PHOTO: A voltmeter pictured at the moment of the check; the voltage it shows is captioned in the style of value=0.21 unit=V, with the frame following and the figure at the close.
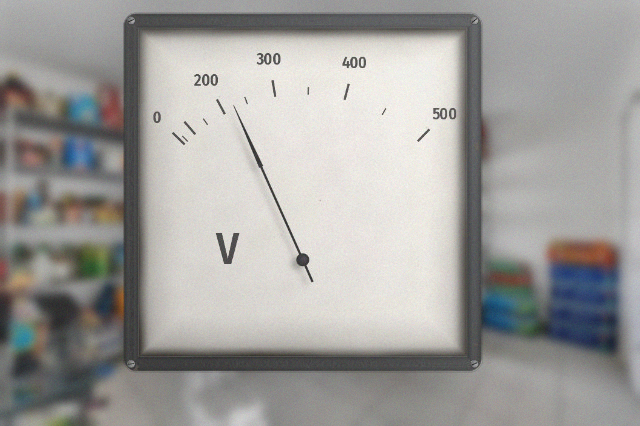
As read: value=225 unit=V
